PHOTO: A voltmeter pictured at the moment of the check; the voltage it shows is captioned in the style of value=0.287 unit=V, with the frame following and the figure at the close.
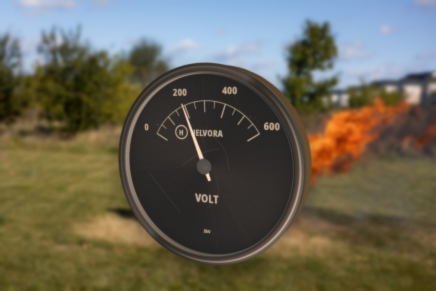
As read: value=200 unit=V
